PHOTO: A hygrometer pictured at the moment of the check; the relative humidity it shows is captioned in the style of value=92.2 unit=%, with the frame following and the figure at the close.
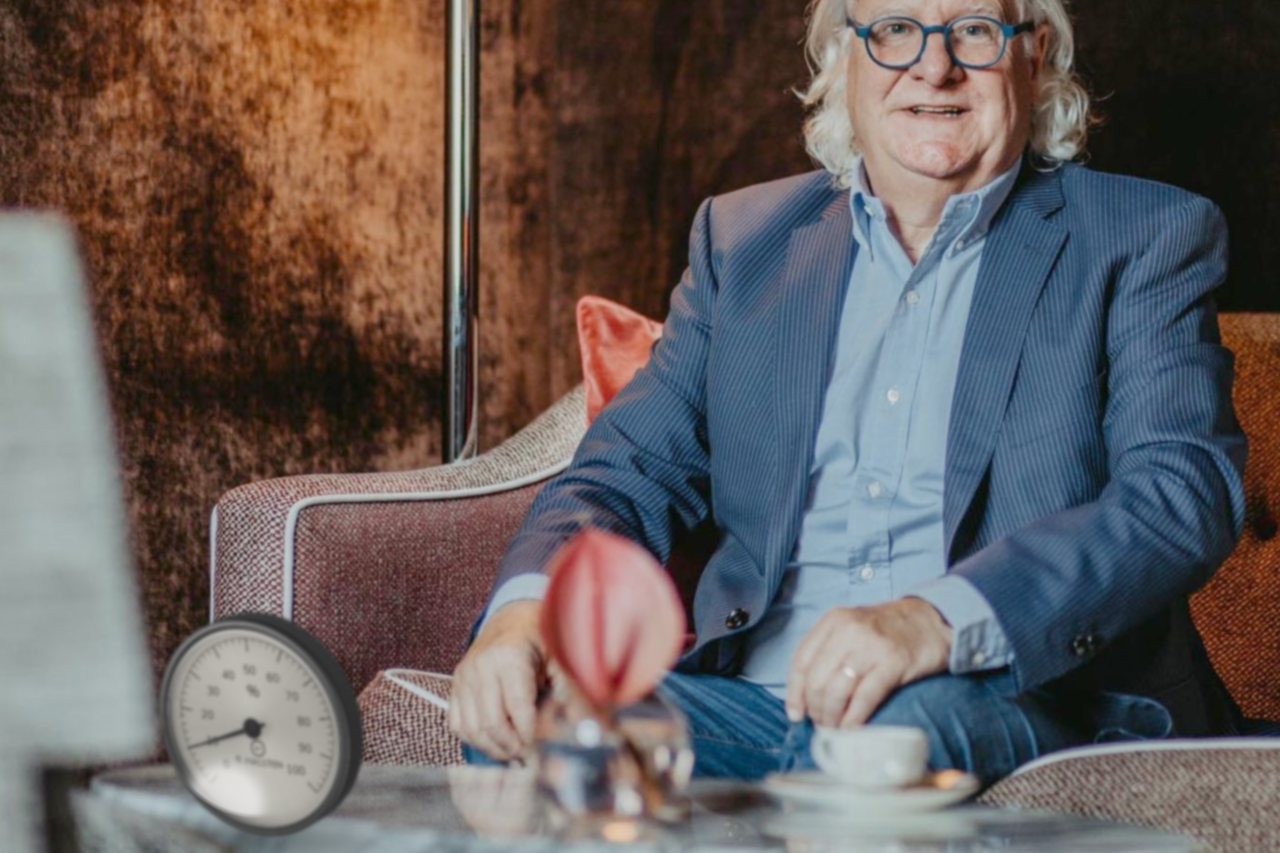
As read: value=10 unit=%
